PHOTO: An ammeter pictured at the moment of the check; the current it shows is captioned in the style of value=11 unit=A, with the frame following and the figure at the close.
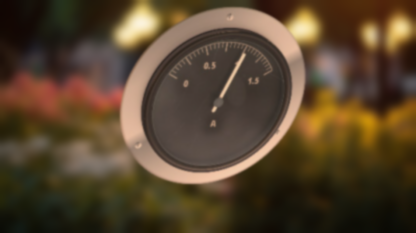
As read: value=1 unit=A
